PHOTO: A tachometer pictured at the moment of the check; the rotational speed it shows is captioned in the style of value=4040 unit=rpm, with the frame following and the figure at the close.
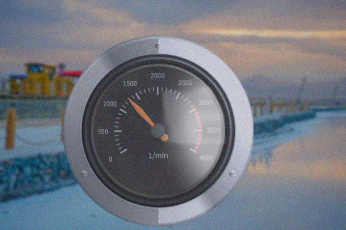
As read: value=1300 unit=rpm
